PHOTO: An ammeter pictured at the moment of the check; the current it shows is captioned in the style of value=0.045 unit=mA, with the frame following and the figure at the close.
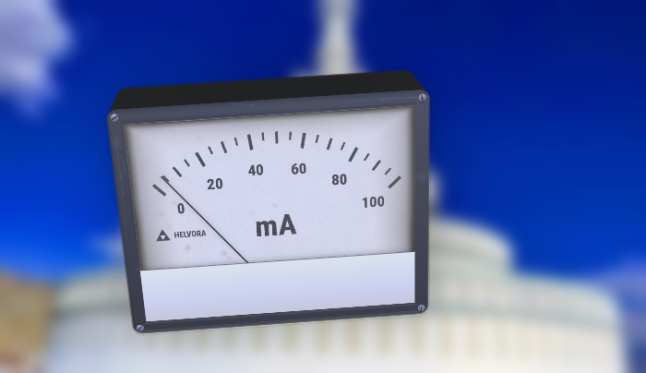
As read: value=5 unit=mA
